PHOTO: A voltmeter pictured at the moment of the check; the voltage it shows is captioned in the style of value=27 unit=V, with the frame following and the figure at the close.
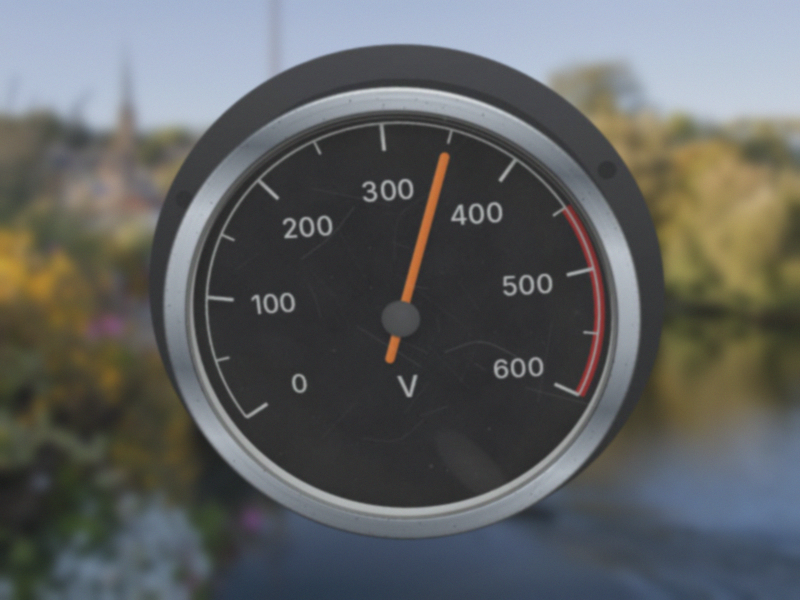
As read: value=350 unit=V
